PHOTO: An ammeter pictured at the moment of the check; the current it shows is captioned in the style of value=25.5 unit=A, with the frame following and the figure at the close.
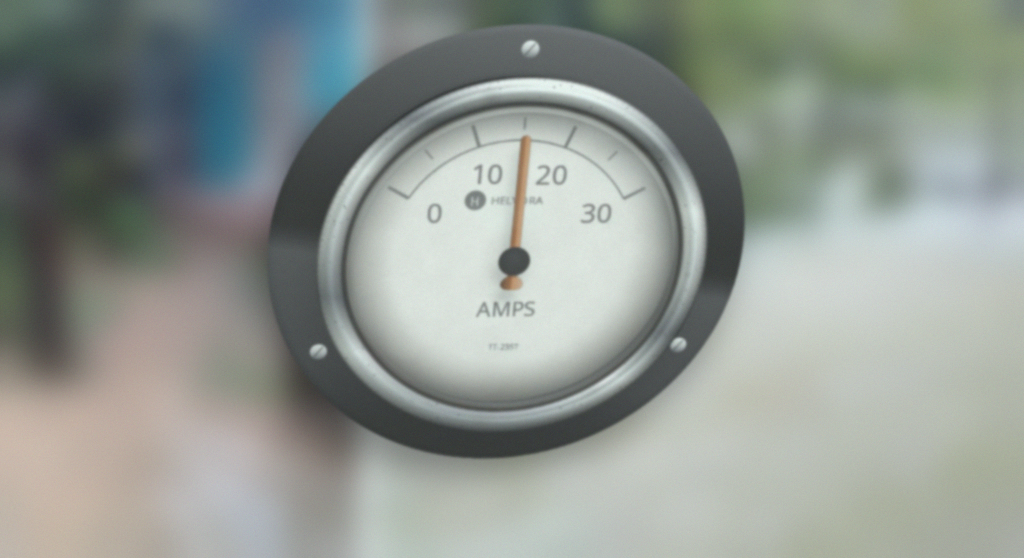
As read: value=15 unit=A
